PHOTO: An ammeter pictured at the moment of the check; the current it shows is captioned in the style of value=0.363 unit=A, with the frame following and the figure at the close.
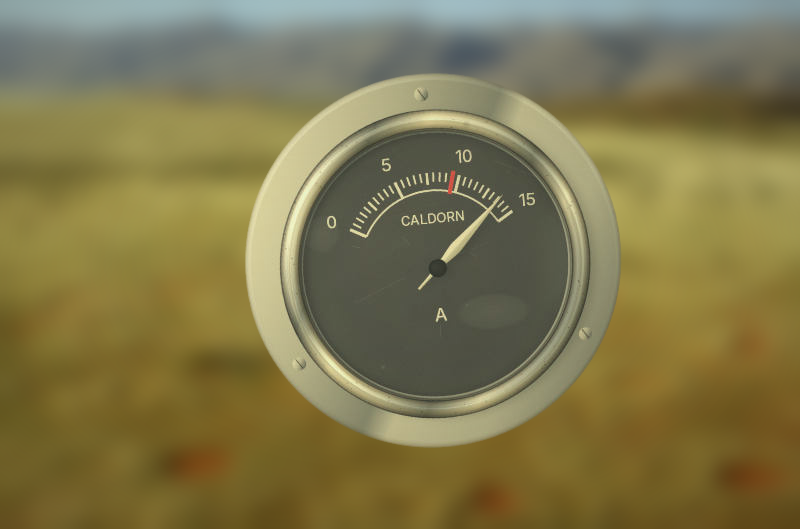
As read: value=13.5 unit=A
